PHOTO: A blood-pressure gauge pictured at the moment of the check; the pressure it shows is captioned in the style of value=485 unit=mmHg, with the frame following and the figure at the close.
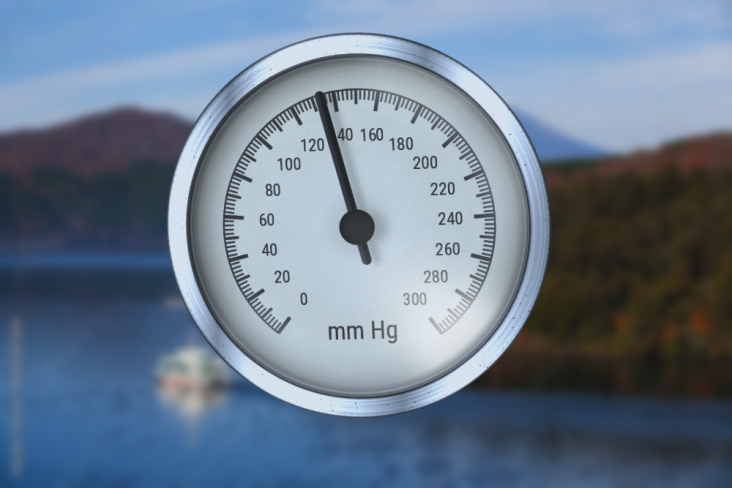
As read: value=134 unit=mmHg
